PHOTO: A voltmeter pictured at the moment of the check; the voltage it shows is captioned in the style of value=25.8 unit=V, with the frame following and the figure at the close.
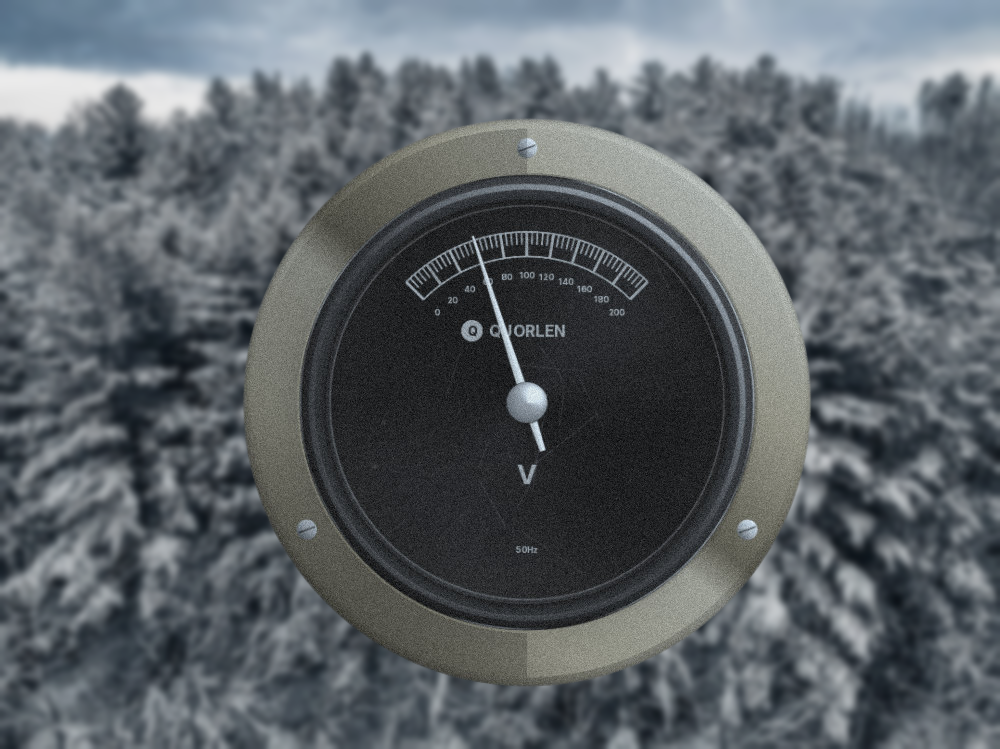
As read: value=60 unit=V
